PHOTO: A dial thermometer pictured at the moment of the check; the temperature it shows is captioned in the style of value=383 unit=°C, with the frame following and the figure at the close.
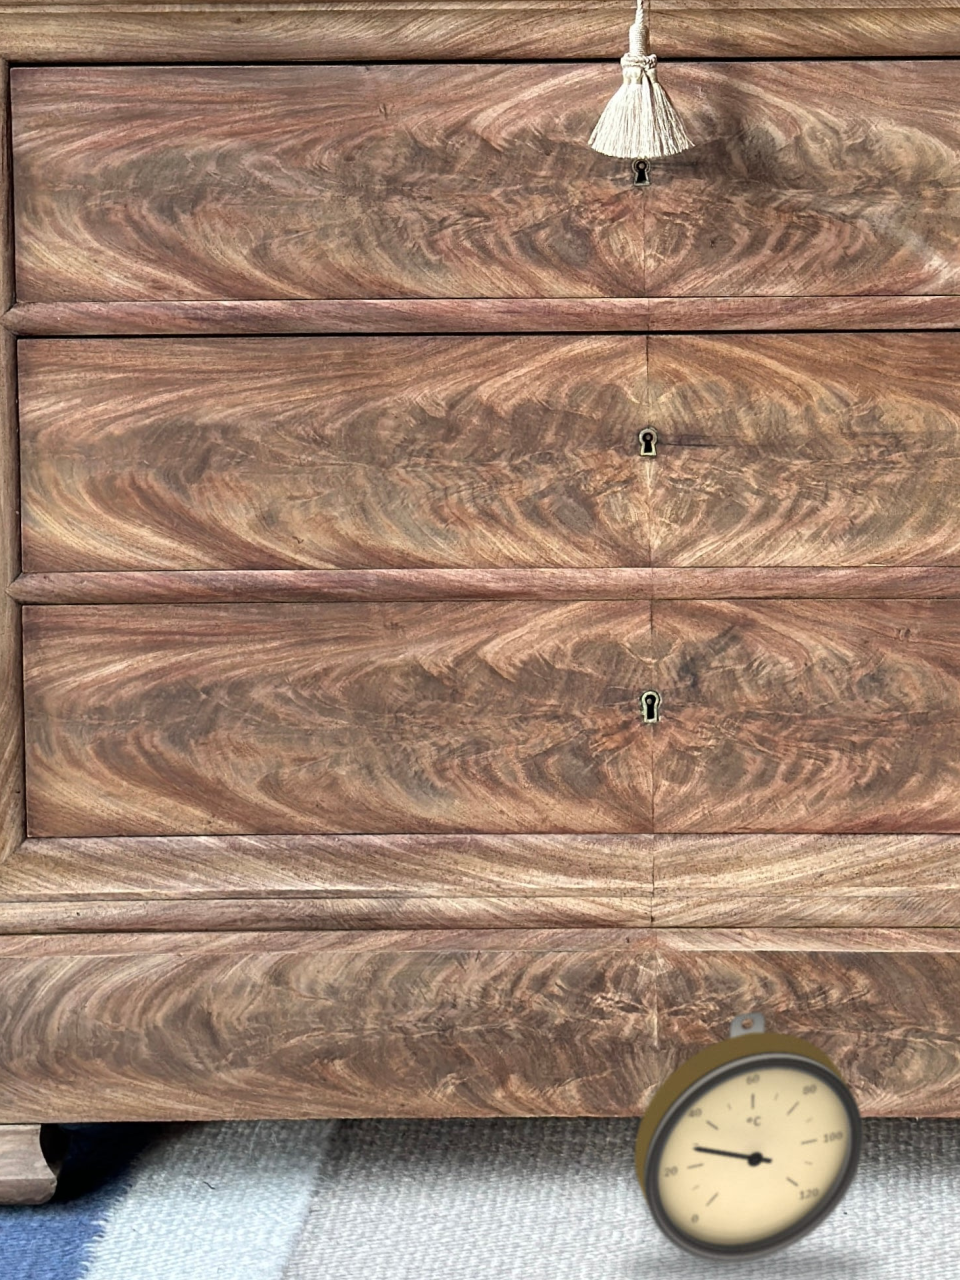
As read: value=30 unit=°C
